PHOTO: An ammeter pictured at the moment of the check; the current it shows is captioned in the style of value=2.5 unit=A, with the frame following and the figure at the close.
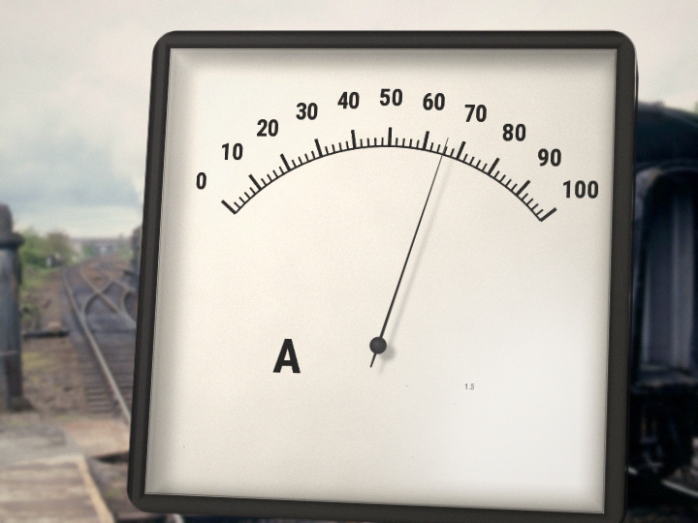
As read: value=66 unit=A
